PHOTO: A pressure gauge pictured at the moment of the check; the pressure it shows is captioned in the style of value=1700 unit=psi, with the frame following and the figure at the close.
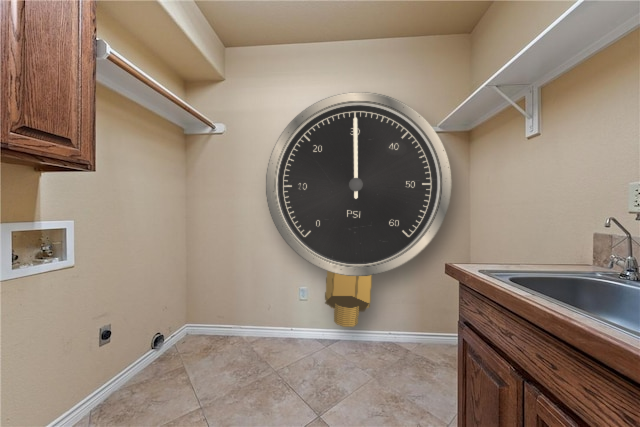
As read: value=30 unit=psi
